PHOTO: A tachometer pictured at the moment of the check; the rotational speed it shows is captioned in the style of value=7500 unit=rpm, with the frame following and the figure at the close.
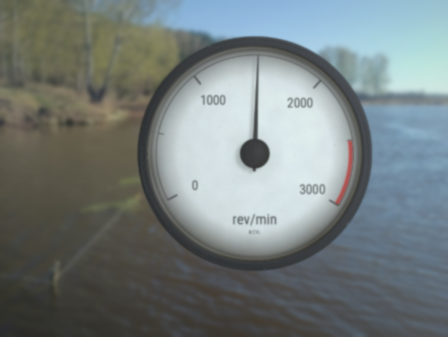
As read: value=1500 unit=rpm
